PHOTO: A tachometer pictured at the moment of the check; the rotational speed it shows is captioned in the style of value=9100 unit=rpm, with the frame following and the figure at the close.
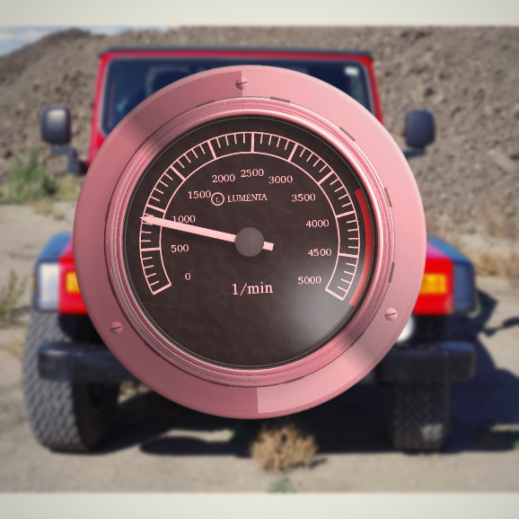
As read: value=850 unit=rpm
